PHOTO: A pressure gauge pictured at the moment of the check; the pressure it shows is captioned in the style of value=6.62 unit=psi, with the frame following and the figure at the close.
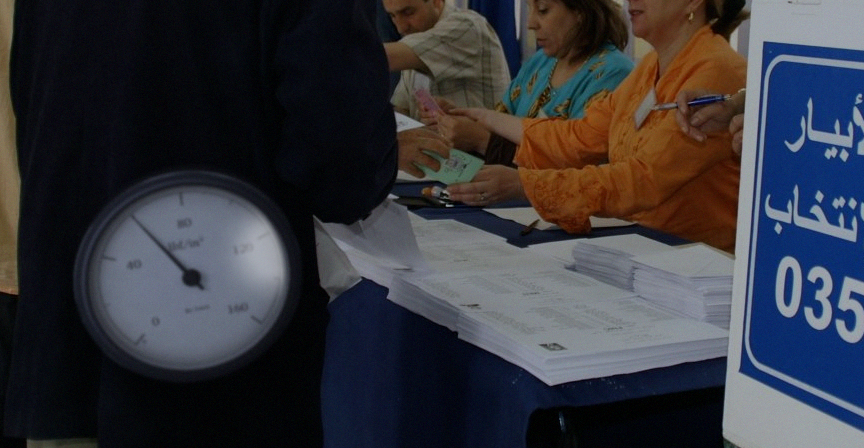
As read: value=60 unit=psi
